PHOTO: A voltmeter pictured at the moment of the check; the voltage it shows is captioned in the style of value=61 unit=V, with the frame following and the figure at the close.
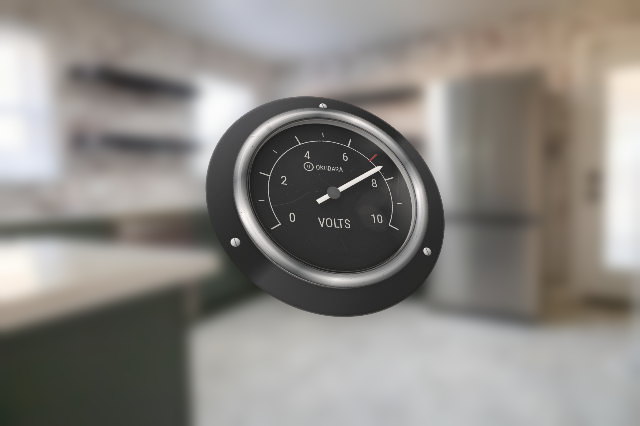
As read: value=7.5 unit=V
